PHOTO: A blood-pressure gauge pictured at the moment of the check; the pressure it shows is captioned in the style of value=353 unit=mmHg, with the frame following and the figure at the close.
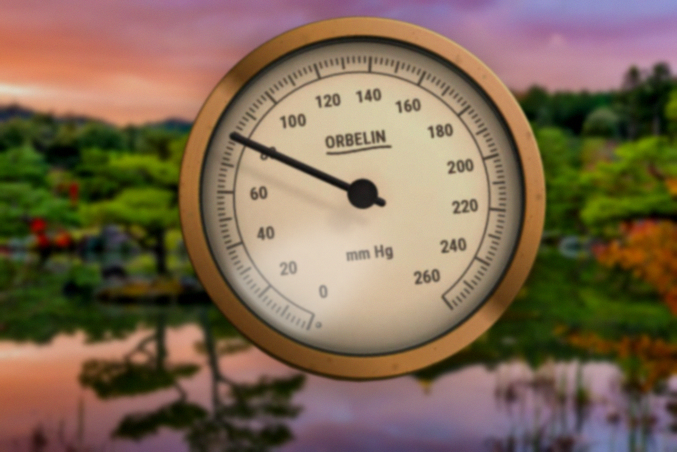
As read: value=80 unit=mmHg
